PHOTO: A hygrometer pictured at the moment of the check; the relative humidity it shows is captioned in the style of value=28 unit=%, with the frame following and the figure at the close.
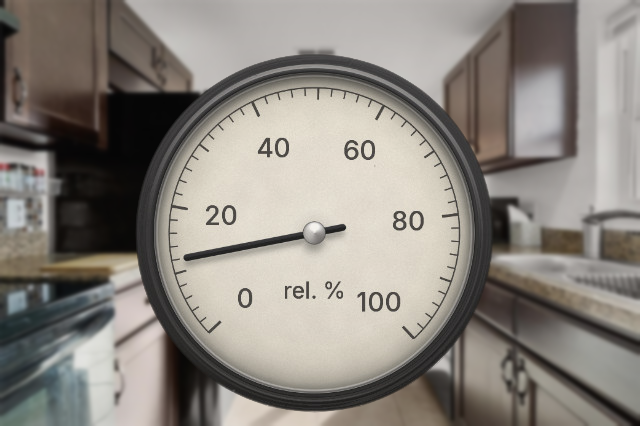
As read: value=12 unit=%
